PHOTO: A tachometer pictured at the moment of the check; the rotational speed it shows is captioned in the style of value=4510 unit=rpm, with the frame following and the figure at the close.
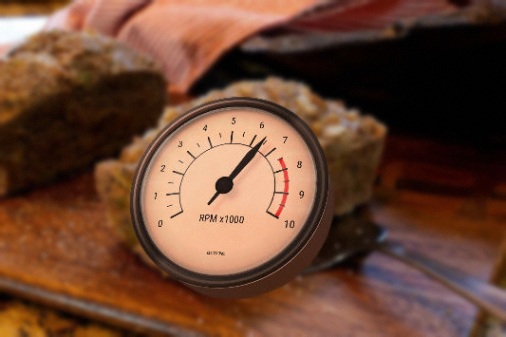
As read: value=6500 unit=rpm
